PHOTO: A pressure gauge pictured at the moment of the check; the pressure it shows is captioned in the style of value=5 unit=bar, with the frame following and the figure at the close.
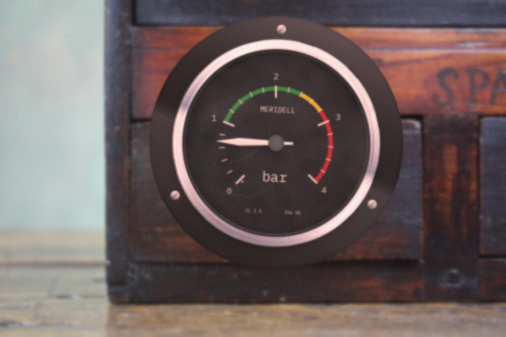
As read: value=0.7 unit=bar
